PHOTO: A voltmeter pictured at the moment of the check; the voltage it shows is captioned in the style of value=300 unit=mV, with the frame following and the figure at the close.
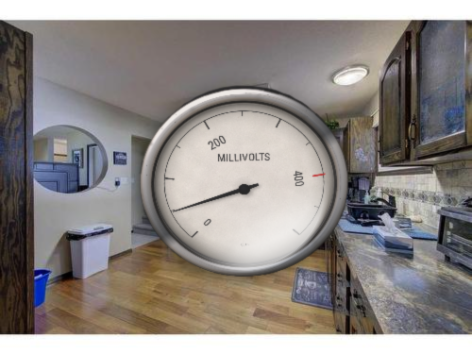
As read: value=50 unit=mV
